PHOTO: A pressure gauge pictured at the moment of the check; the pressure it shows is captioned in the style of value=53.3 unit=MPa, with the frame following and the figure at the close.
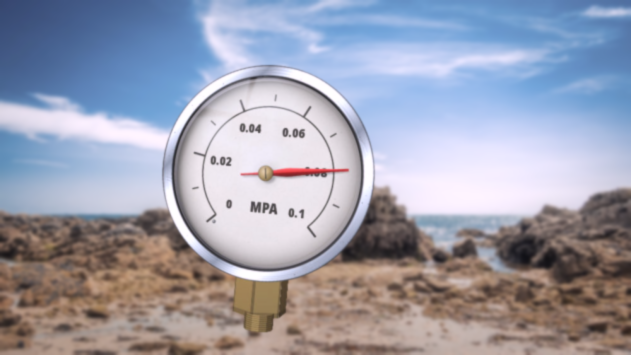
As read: value=0.08 unit=MPa
